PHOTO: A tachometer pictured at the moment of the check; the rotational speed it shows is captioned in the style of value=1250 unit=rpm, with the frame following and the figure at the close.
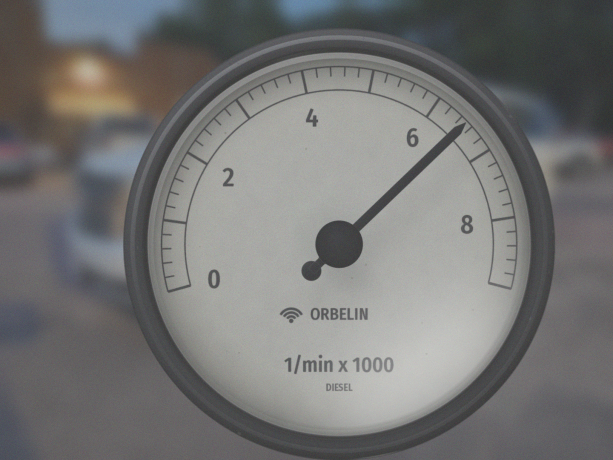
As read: value=6500 unit=rpm
